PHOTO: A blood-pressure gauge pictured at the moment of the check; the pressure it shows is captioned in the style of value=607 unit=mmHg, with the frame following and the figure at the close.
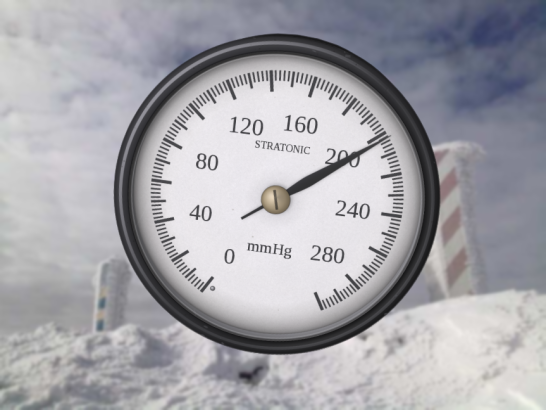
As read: value=202 unit=mmHg
